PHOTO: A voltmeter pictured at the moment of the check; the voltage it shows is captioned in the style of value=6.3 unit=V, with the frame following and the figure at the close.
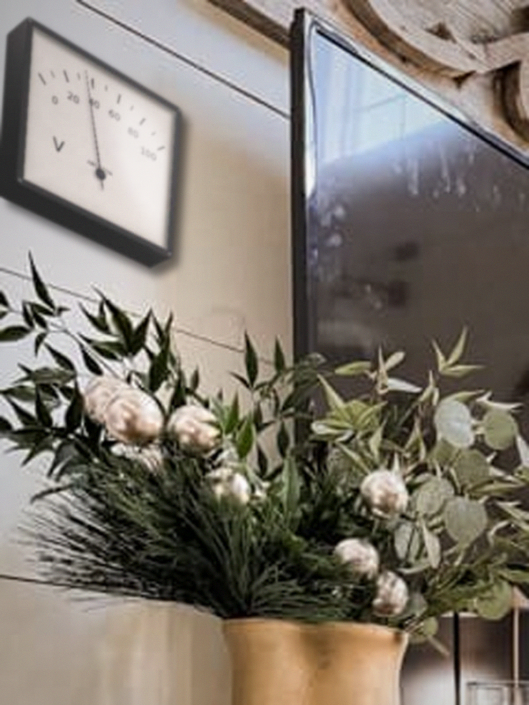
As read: value=35 unit=V
